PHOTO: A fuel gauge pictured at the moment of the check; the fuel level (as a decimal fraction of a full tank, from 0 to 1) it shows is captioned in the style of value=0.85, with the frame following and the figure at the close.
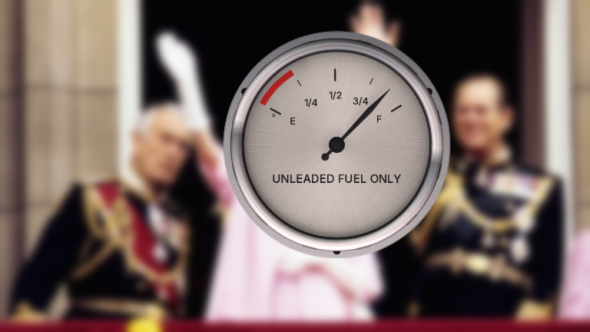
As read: value=0.875
